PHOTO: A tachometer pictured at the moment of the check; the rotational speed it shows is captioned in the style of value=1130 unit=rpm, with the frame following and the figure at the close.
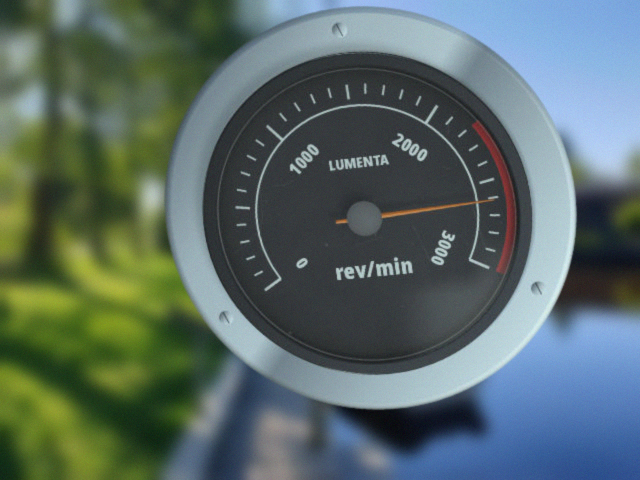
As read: value=2600 unit=rpm
